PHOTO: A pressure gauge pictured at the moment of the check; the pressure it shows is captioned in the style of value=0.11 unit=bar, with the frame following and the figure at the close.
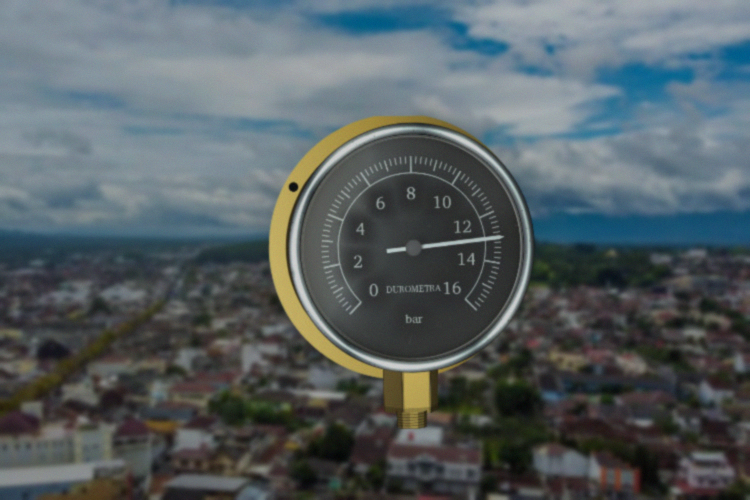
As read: value=13 unit=bar
